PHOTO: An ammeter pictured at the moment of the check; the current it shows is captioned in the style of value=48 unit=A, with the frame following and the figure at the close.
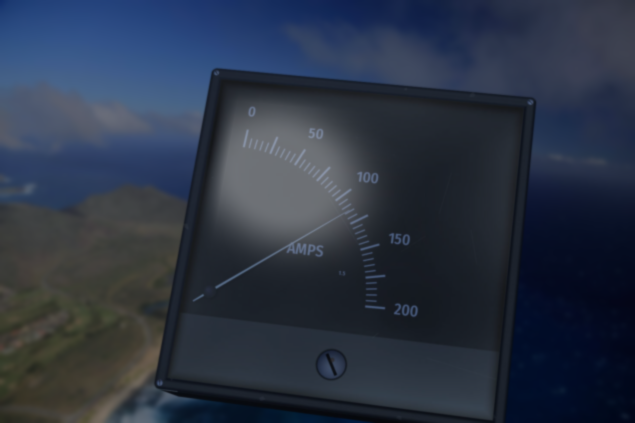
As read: value=115 unit=A
